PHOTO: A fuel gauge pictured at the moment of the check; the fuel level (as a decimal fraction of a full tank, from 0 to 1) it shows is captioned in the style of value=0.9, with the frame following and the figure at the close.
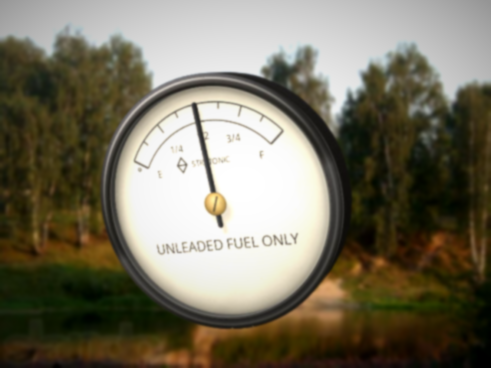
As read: value=0.5
